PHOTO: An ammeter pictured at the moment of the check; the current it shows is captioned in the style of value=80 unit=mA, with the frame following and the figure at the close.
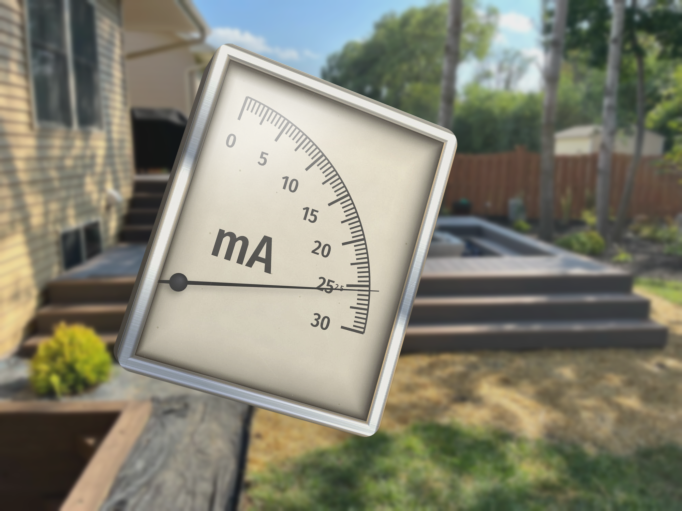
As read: value=25.5 unit=mA
